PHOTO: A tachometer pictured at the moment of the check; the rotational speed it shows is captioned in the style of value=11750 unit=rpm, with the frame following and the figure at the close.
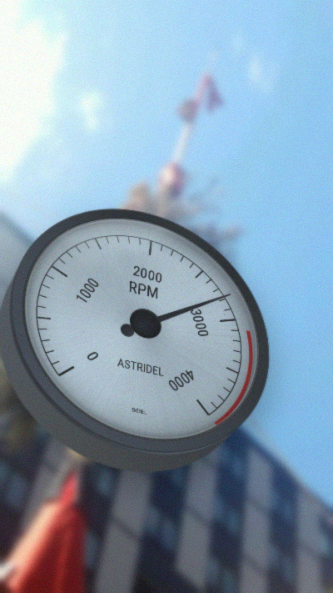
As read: value=2800 unit=rpm
